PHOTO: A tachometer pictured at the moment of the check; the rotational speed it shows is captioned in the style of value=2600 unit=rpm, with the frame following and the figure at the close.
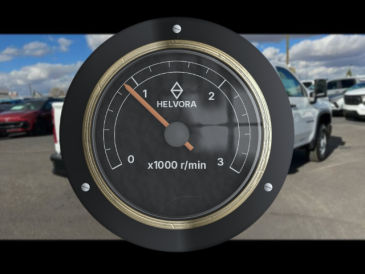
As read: value=900 unit=rpm
